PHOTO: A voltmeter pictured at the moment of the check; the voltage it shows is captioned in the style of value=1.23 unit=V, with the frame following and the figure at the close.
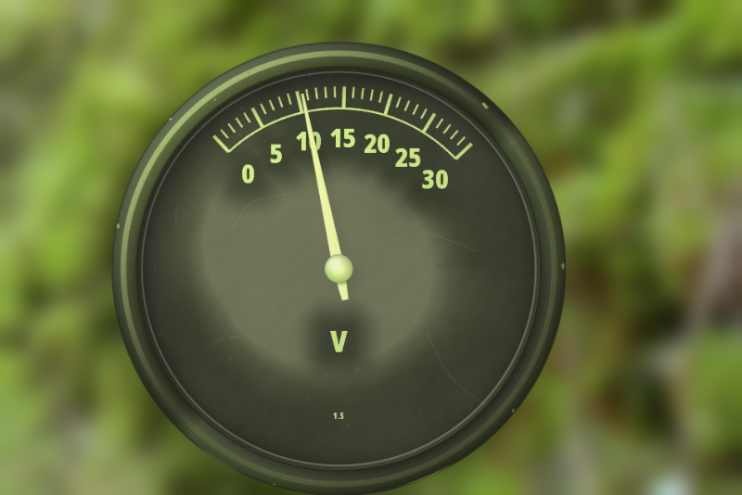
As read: value=10.5 unit=V
